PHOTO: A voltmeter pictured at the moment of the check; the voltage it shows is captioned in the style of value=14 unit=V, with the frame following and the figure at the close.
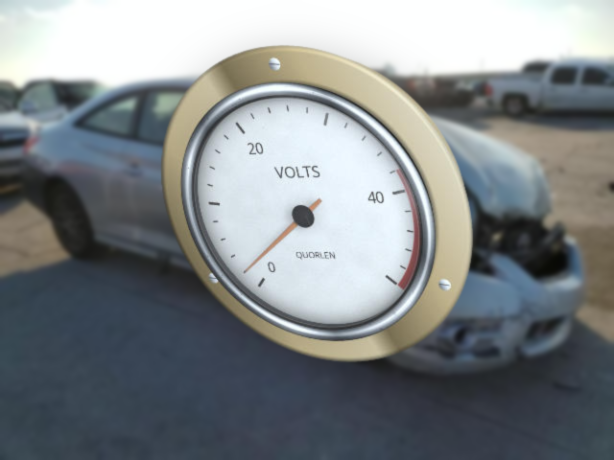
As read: value=2 unit=V
